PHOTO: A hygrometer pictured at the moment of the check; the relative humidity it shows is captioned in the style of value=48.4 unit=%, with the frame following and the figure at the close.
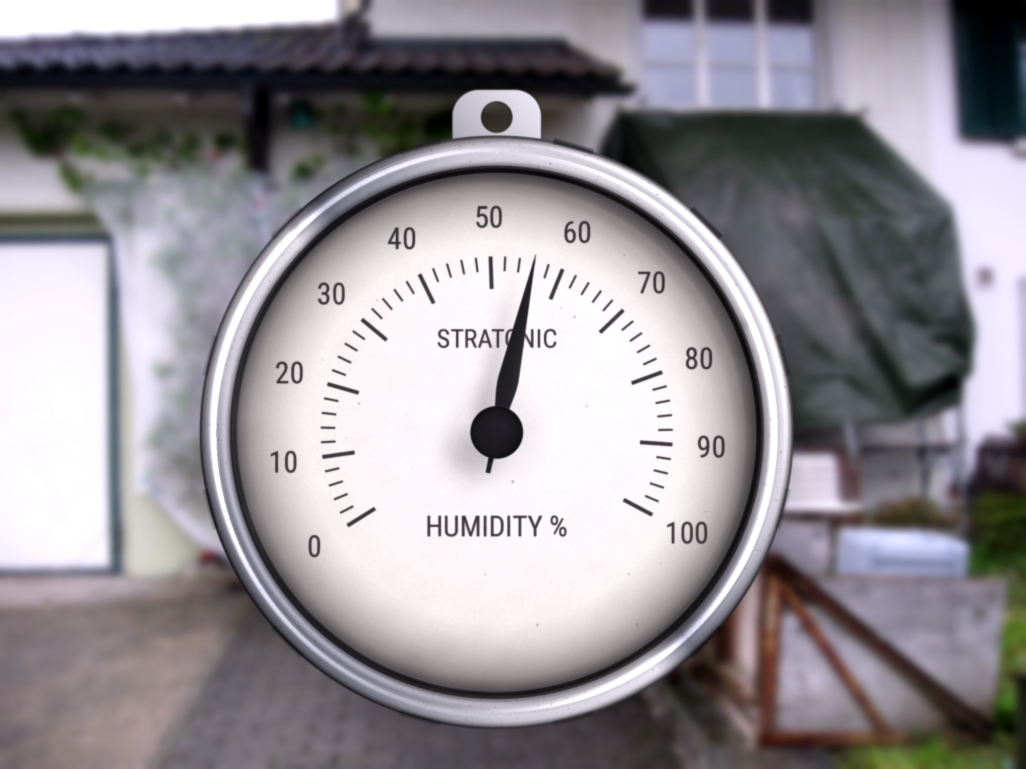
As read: value=56 unit=%
